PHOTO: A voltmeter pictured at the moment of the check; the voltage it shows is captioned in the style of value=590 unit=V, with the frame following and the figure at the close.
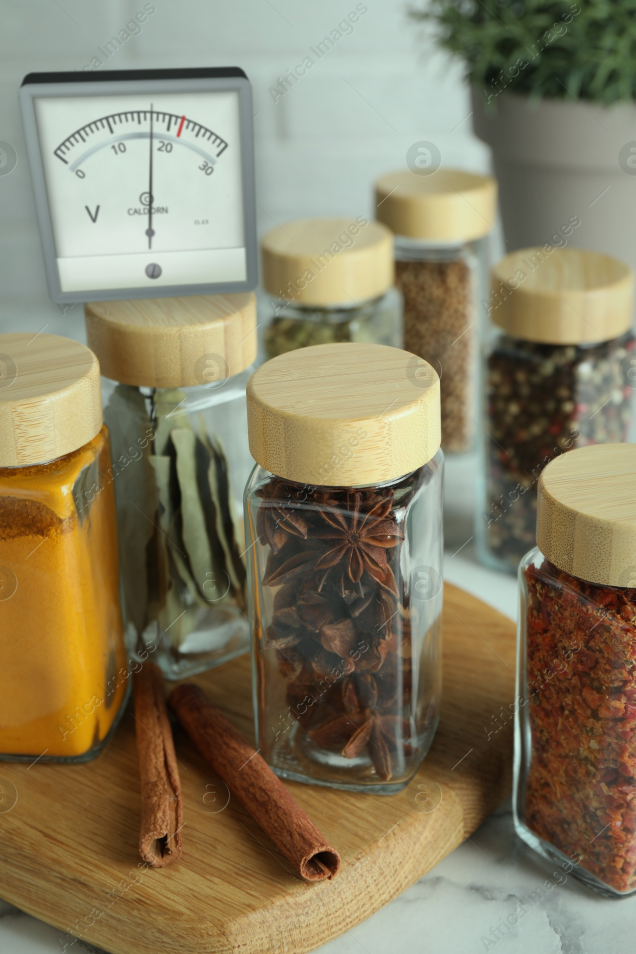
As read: value=17 unit=V
